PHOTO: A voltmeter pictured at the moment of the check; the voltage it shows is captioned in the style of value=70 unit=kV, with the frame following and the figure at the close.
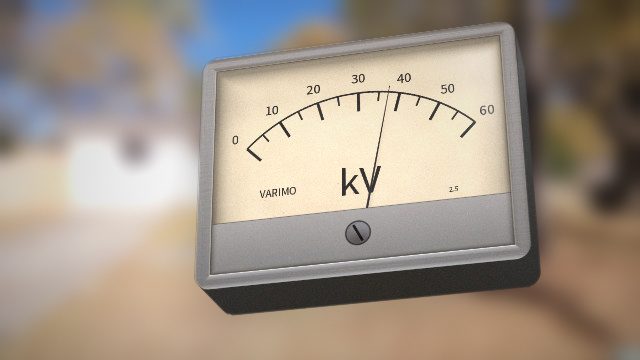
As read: value=37.5 unit=kV
